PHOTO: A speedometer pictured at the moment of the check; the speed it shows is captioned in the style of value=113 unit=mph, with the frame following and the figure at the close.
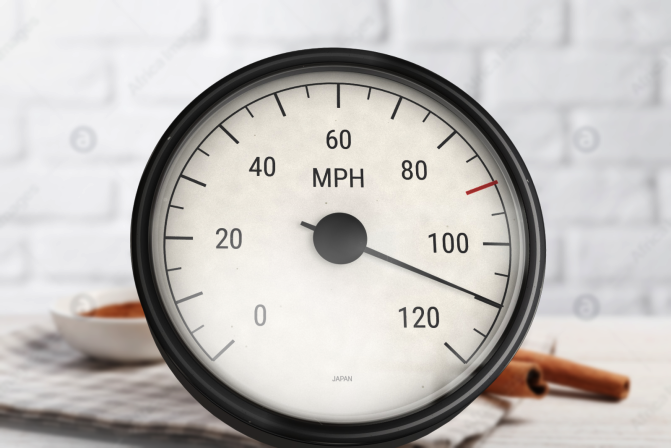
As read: value=110 unit=mph
